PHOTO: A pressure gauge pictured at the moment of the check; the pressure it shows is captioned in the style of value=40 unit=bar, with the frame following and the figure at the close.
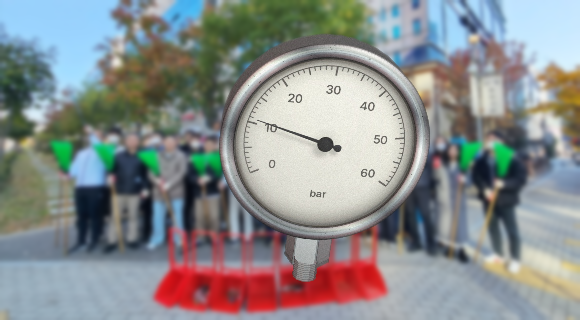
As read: value=11 unit=bar
